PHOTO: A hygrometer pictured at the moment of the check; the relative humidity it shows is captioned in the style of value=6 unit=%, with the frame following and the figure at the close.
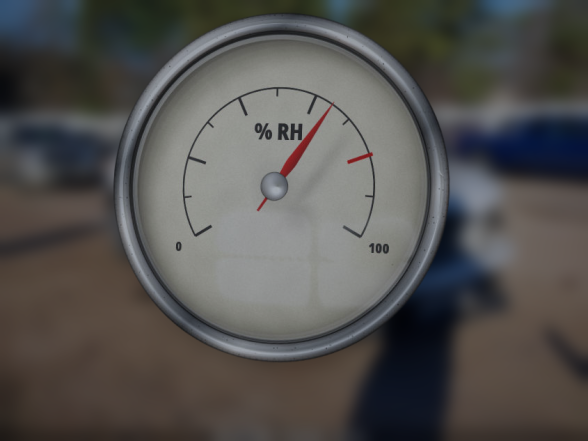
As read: value=65 unit=%
